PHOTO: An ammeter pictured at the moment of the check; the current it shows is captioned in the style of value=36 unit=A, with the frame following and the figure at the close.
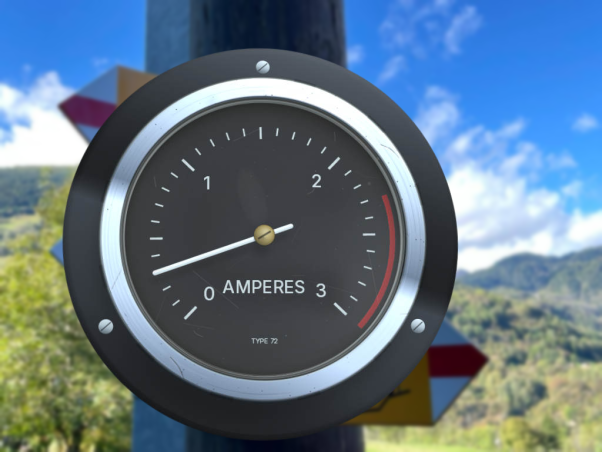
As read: value=0.3 unit=A
